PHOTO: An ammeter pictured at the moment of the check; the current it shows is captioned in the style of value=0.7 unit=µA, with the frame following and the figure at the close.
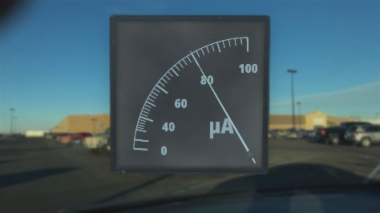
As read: value=80 unit=µA
